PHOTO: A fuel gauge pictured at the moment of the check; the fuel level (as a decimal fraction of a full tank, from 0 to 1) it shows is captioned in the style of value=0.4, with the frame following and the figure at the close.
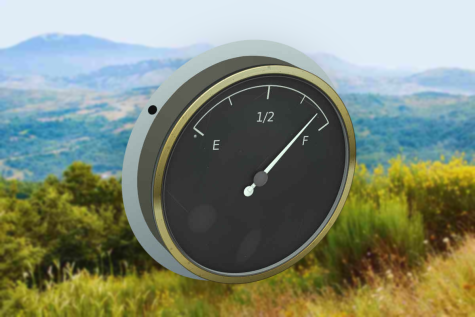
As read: value=0.875
